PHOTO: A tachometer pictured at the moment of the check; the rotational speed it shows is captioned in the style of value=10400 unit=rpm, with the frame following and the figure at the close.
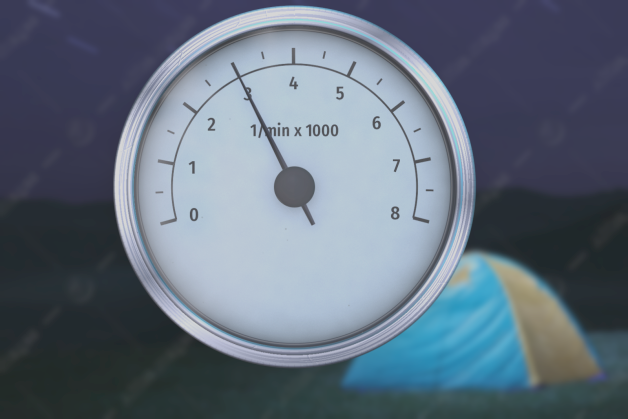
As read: value=3000 unit=rpm
